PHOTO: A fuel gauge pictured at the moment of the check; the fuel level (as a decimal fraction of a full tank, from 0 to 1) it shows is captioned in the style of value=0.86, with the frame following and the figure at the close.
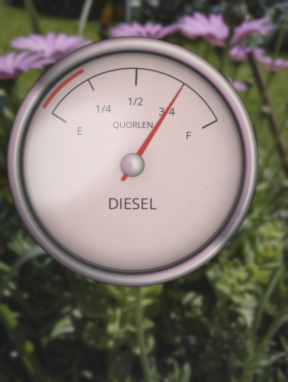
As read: value=0.75
